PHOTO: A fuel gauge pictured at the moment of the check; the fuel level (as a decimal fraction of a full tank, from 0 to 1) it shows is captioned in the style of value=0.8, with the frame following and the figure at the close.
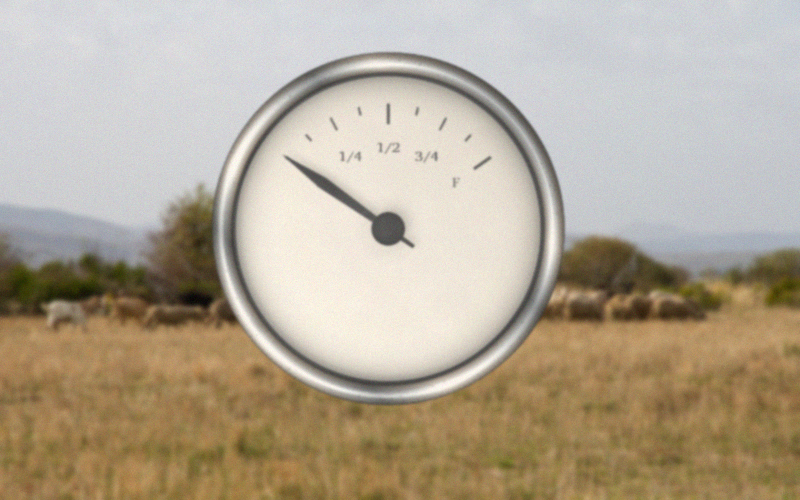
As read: value=0
